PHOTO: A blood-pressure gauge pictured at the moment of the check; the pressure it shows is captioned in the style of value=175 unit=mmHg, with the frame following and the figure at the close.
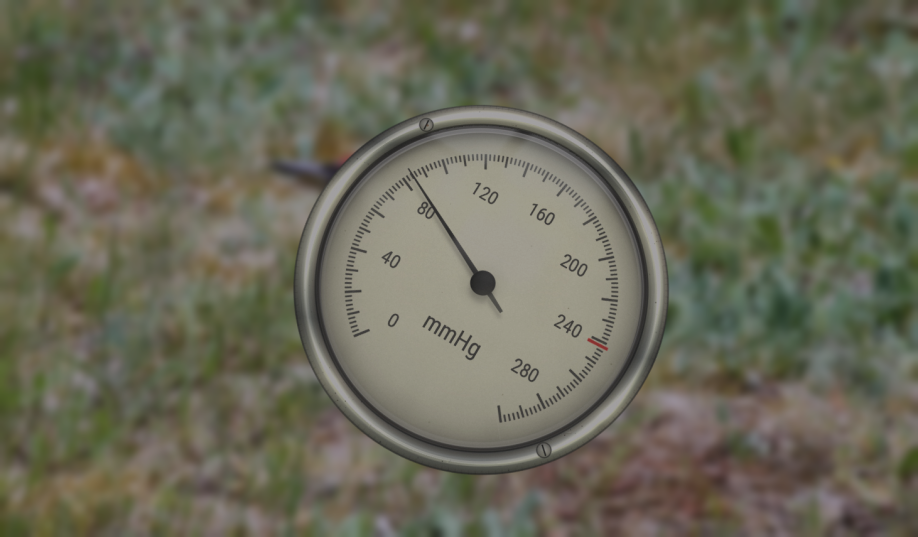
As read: value=84 unit=mmHg
